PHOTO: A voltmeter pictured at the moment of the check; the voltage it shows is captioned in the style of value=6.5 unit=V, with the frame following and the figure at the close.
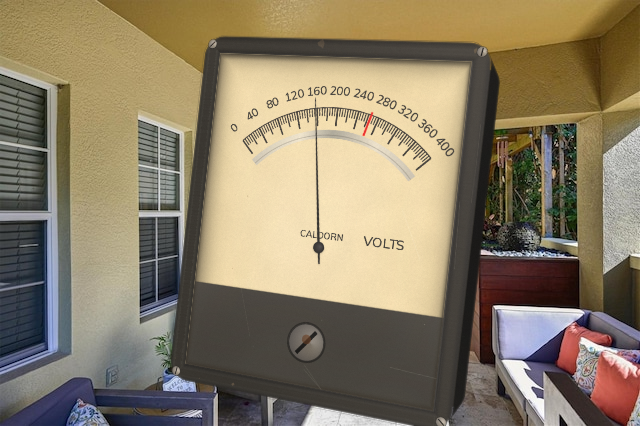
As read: value=160 unit=V
